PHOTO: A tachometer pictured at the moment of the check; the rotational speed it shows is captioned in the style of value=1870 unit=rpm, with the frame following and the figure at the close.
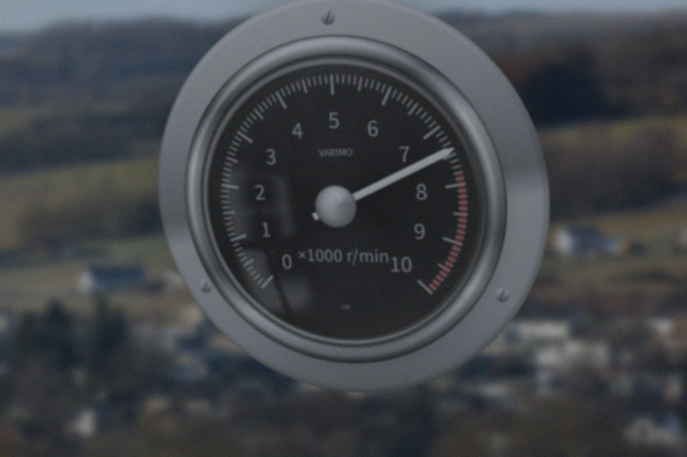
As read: value=7400 unit=rpm
